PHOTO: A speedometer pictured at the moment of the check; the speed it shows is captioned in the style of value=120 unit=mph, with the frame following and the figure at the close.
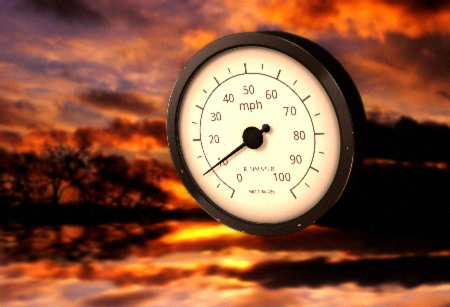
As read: value=10 unit=mph
